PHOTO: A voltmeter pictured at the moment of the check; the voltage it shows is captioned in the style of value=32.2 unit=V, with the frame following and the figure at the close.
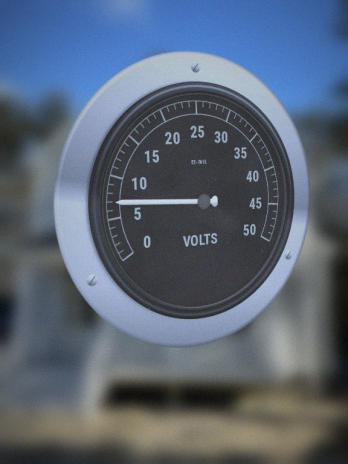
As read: value=7 unit=V
